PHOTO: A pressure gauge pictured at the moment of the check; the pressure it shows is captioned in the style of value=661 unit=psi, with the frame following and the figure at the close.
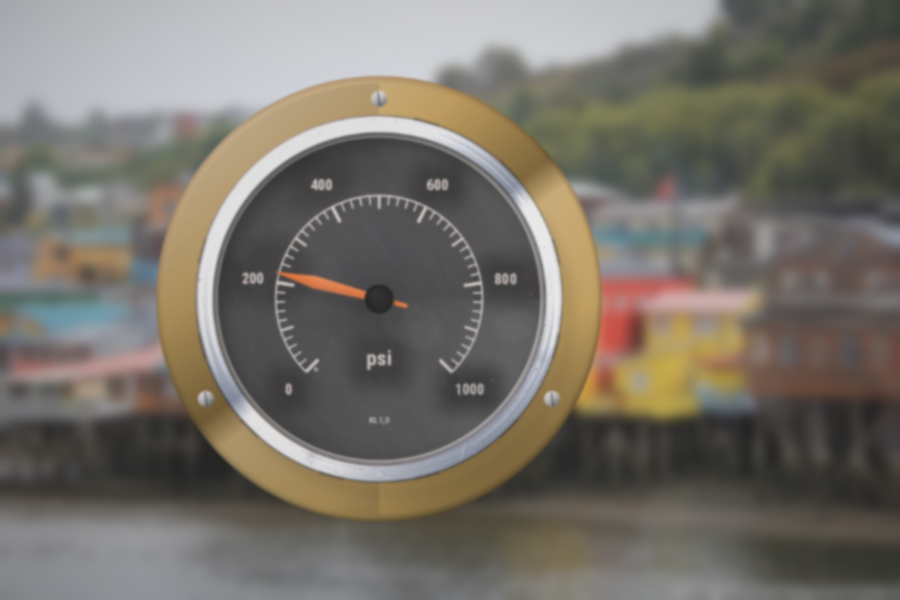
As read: value=220 unit=psi
